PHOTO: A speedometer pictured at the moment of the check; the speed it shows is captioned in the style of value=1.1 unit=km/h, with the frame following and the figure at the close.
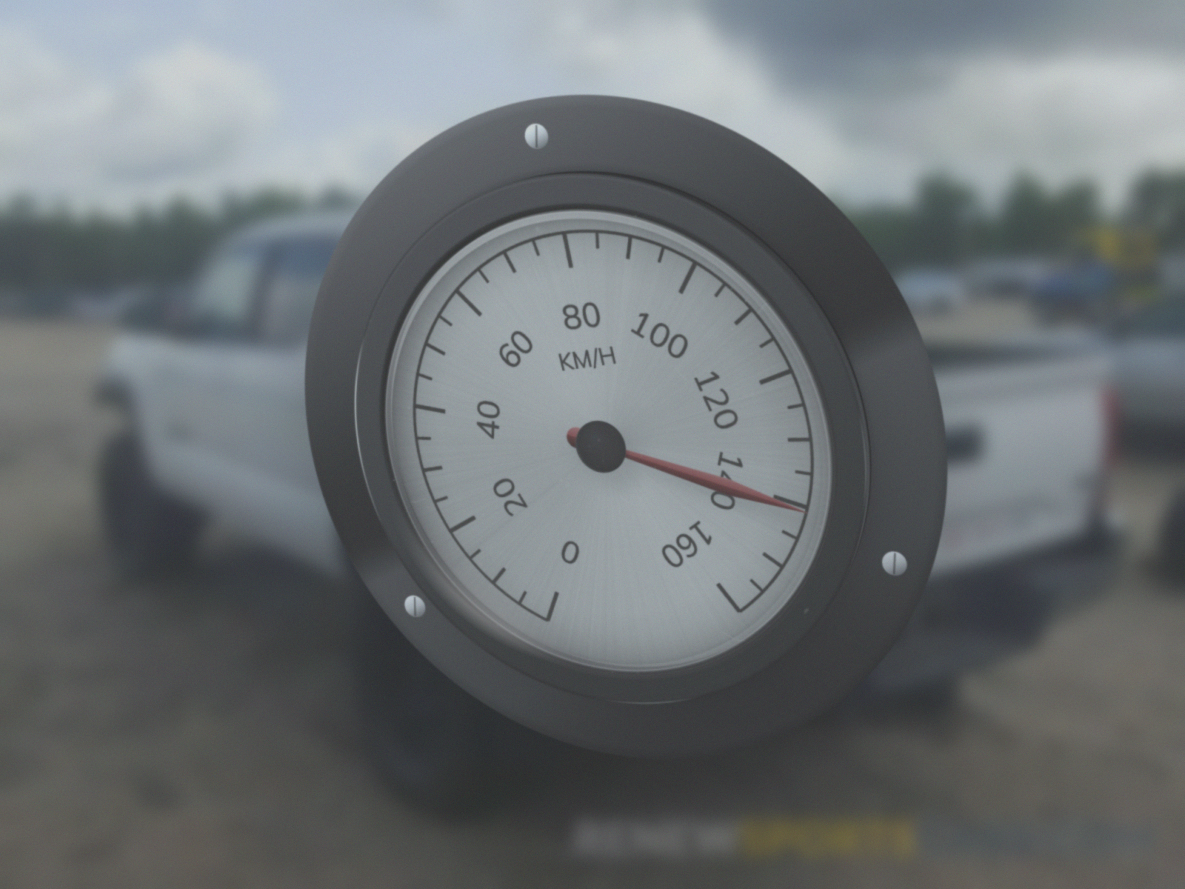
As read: value=140 unit=km/h
